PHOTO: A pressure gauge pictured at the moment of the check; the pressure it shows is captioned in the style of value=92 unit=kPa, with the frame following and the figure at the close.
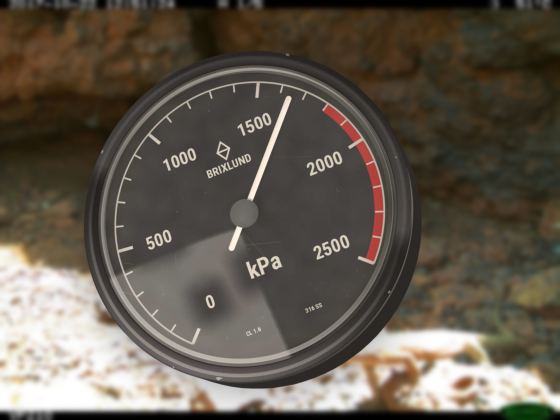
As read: value=1650 unit=kPa
